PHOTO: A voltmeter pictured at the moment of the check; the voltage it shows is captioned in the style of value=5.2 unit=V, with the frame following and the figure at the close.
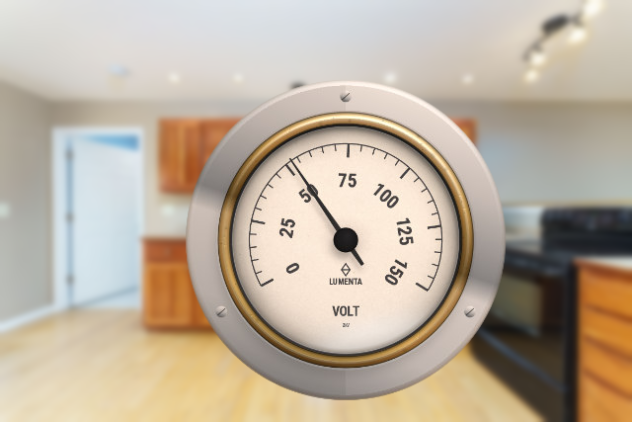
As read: value=52.5 unit=V
